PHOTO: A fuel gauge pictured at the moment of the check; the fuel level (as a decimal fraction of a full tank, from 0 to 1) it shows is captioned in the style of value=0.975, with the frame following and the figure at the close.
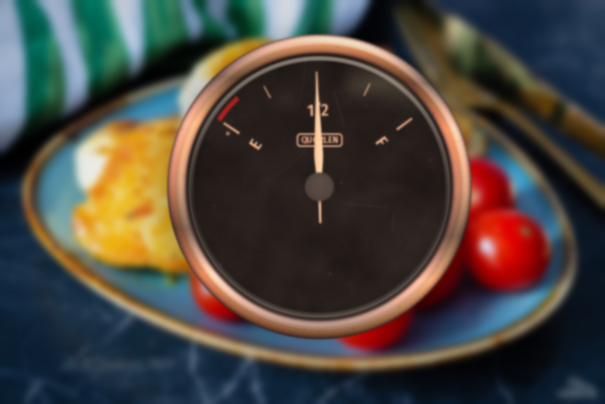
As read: value=0.5
